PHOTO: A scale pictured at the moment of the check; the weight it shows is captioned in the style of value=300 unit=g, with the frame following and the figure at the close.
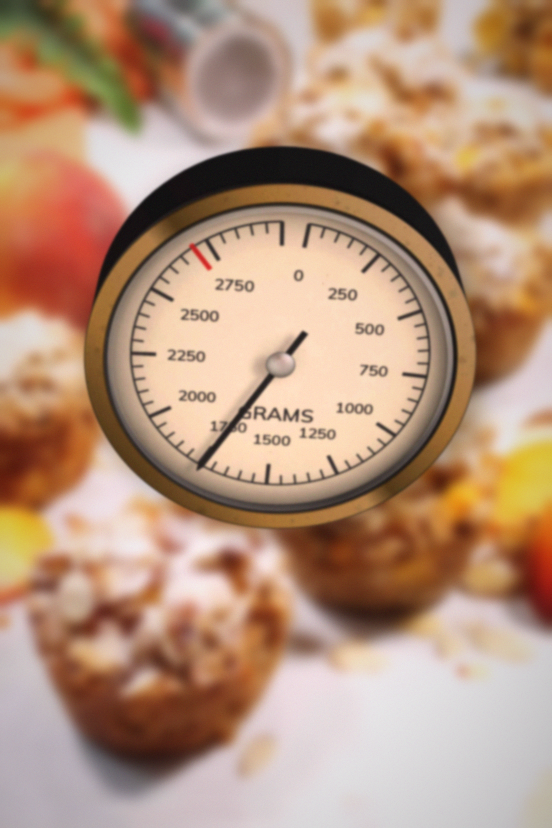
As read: value=1750 unit=g
